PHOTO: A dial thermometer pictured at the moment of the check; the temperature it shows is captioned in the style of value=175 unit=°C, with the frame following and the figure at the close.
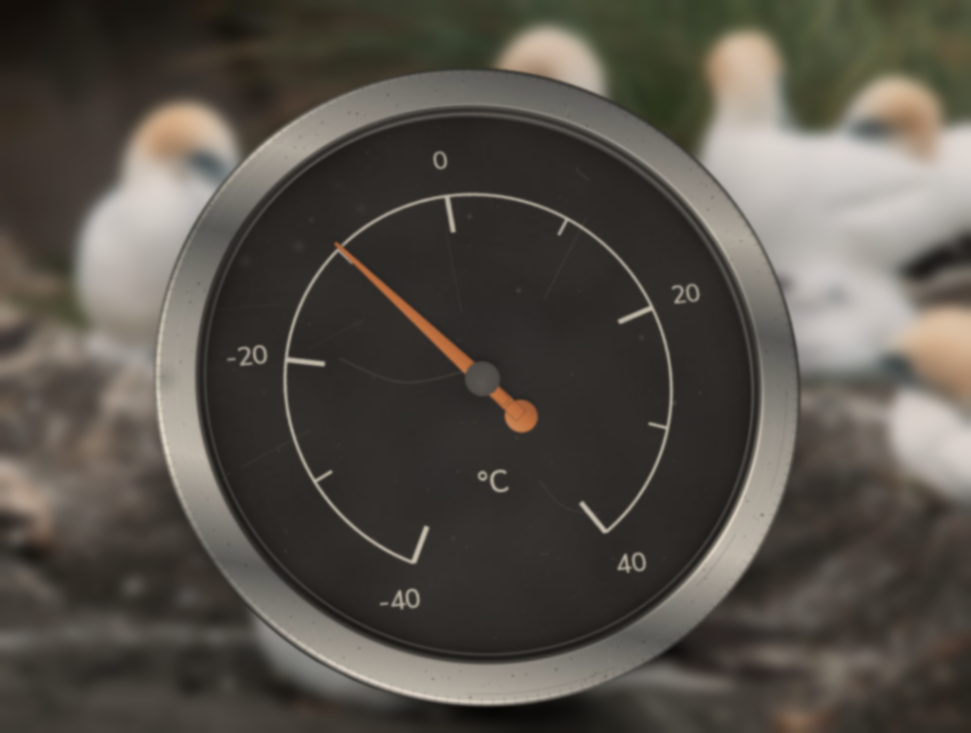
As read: value=-10 unit=°C
